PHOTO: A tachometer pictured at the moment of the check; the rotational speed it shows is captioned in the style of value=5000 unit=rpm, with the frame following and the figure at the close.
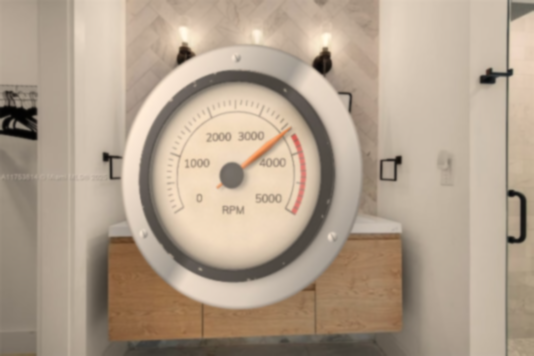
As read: value=3600 unit=rpm
